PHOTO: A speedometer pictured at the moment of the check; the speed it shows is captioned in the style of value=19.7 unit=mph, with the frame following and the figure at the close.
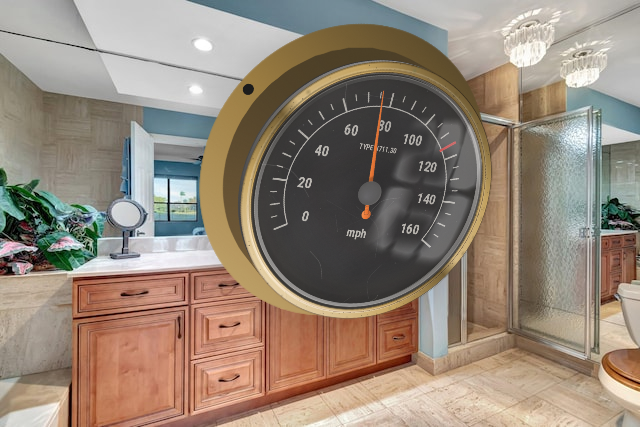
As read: value=75 unit=mph
